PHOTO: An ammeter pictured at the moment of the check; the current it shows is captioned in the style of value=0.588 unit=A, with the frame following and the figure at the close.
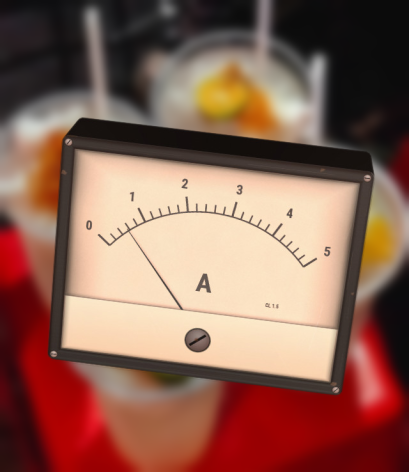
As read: value=0.6 unit=A
